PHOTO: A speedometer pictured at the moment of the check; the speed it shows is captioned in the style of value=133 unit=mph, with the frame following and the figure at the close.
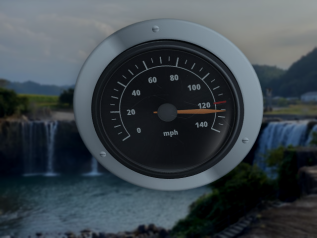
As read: value=125 unit=mph
